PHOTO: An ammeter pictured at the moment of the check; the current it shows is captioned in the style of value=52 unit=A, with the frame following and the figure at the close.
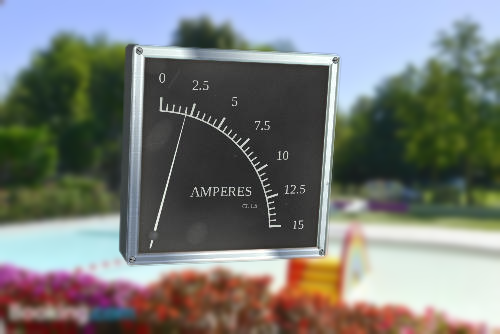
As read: value=2 unit=A
